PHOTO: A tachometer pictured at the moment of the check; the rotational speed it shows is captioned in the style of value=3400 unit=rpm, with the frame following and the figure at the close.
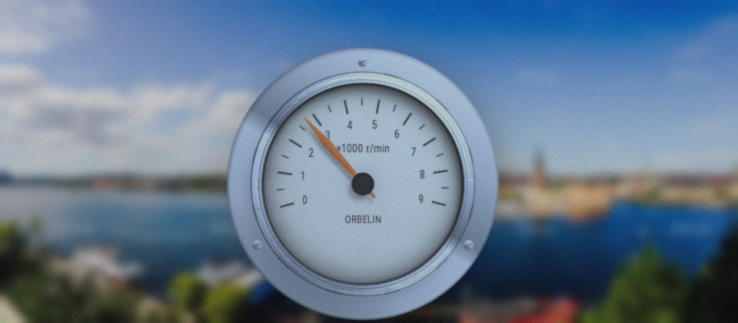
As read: value=2750 unit=rpm
